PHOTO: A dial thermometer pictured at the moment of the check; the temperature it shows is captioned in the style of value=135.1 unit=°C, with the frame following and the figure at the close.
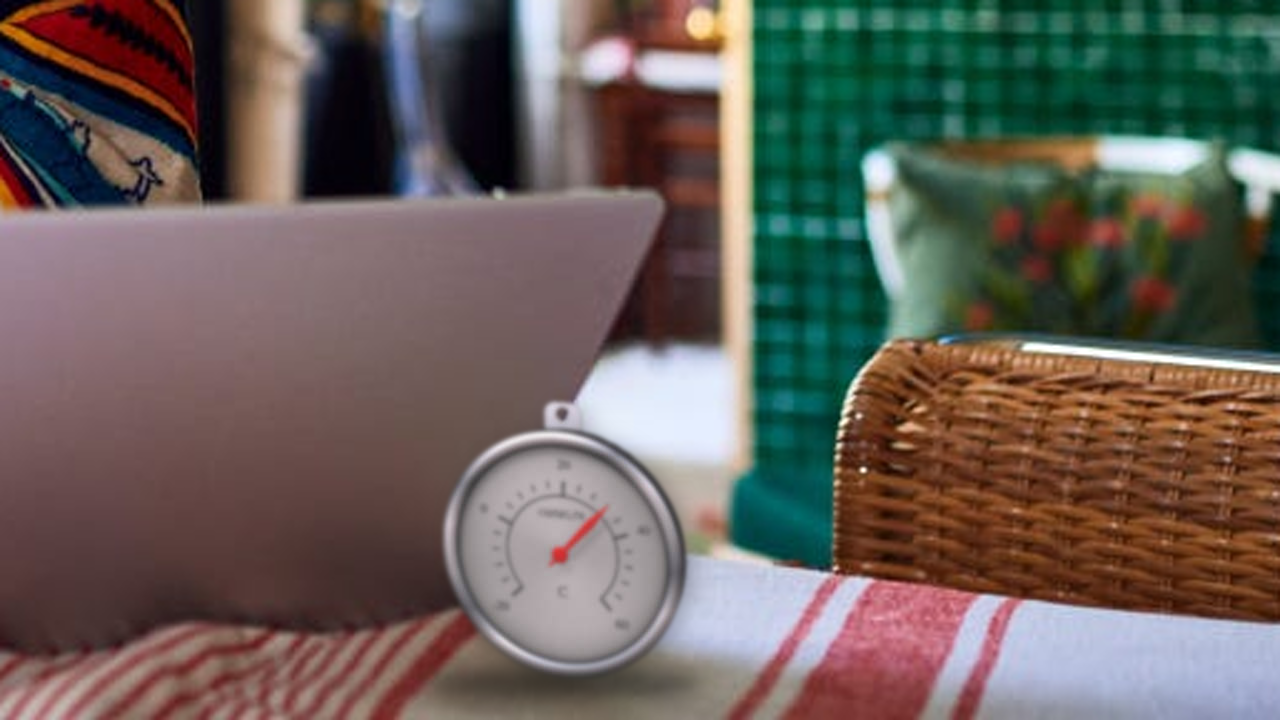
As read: value=32 unit=°C
